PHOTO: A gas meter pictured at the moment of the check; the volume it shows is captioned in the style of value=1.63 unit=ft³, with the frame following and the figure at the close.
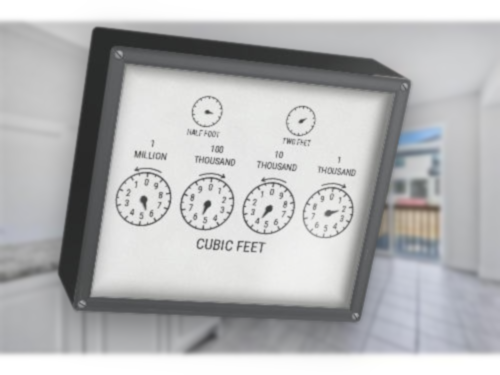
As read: value=554200 unit=ft³
